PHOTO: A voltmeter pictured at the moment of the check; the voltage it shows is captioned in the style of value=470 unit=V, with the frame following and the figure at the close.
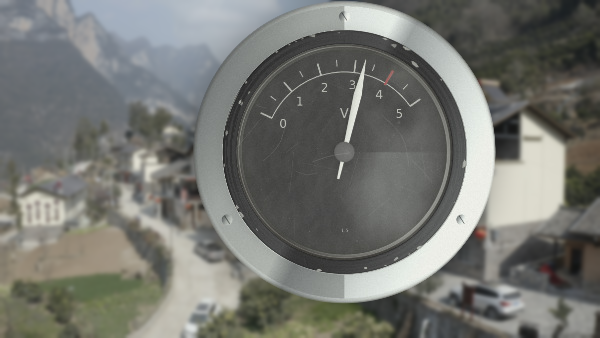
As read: value=3.25 unit=V
